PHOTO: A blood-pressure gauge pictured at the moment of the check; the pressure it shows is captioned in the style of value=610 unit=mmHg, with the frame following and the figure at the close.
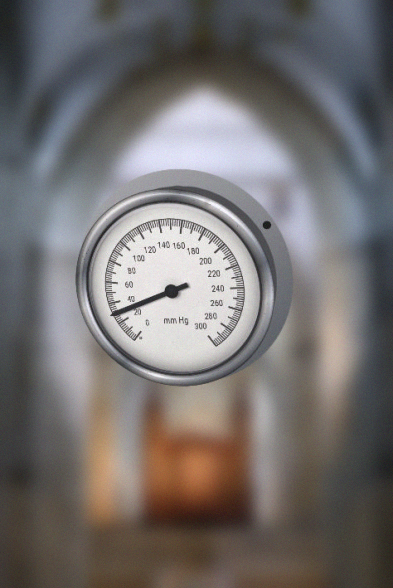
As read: value=30 unit=mmHg
